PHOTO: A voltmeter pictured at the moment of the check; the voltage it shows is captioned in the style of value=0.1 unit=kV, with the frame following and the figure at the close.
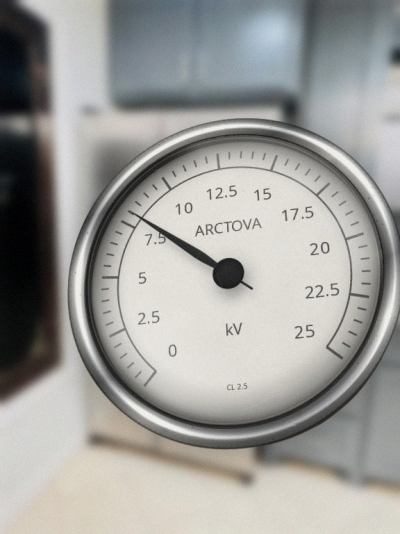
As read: value=8 unit=kV
